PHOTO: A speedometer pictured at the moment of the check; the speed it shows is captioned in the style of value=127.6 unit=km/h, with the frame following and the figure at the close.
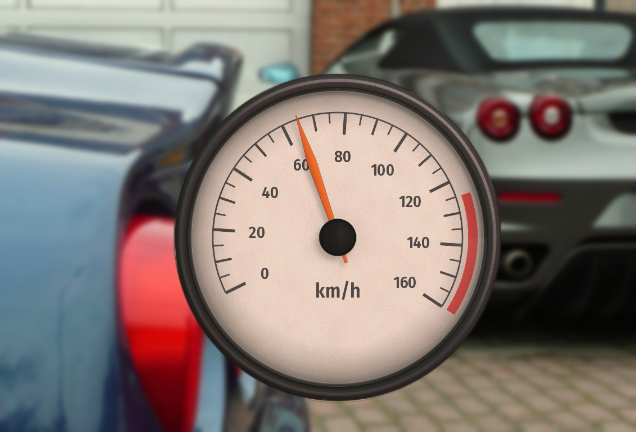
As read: value=65 unit=km/h
